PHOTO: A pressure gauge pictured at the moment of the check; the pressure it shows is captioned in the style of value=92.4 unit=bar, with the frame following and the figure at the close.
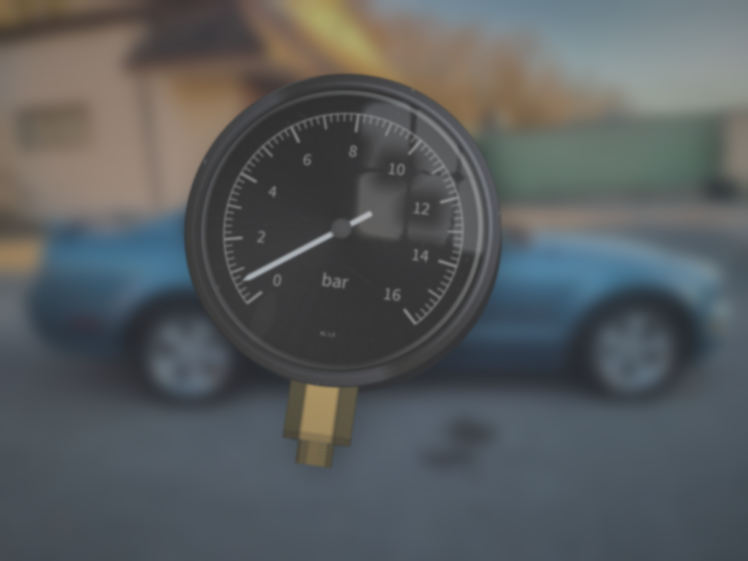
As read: value=0.6 unit=bar
